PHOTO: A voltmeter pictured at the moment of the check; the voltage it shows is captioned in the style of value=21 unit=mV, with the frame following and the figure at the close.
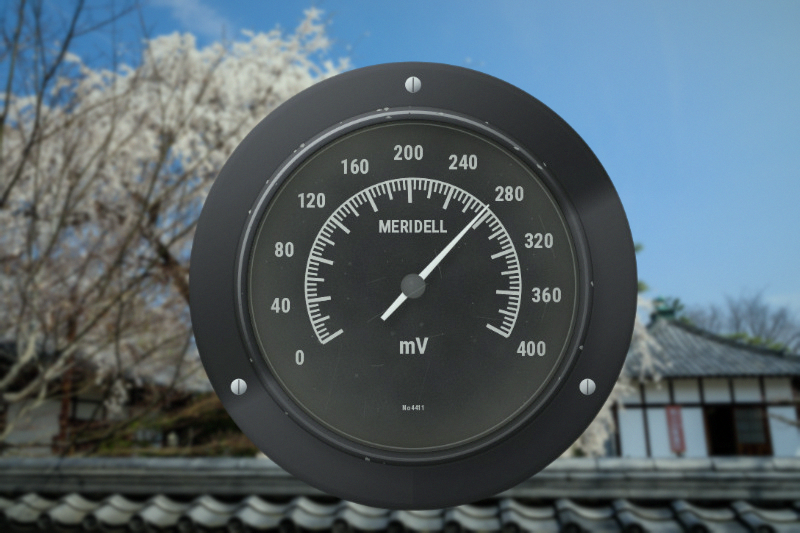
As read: value=275 unit=mV
